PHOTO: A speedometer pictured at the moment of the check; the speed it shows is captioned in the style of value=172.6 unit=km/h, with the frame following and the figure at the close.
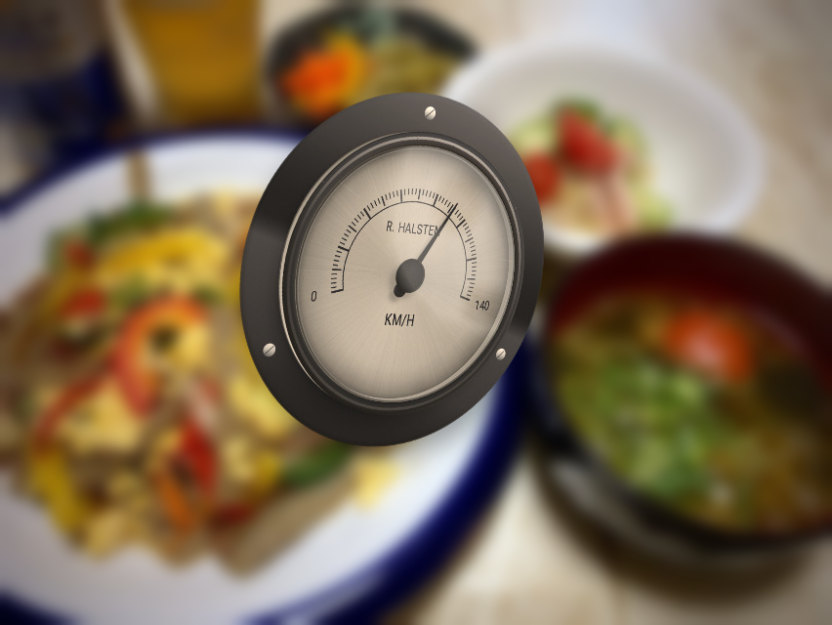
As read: value=90 unit=km/h
